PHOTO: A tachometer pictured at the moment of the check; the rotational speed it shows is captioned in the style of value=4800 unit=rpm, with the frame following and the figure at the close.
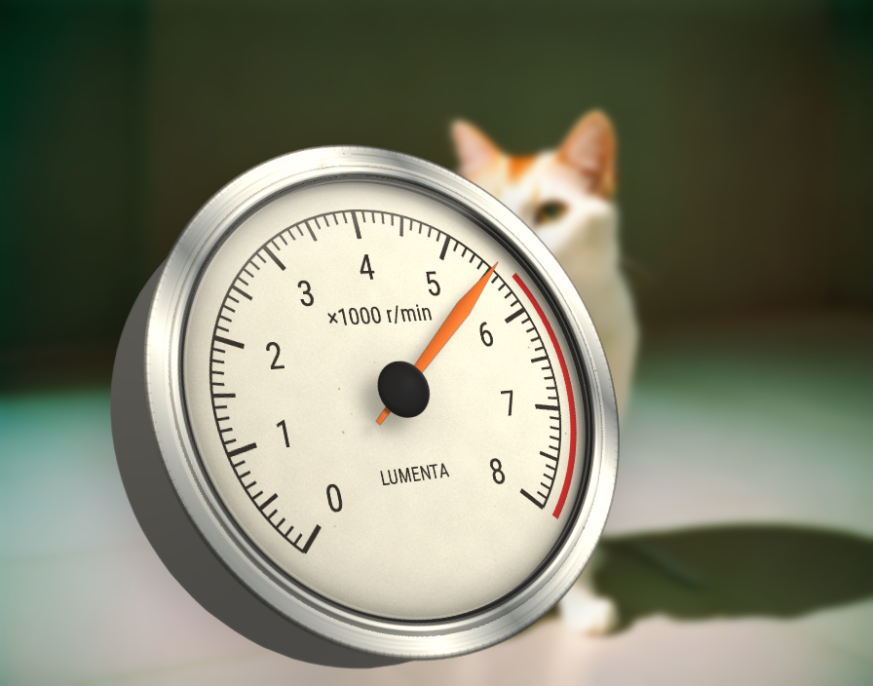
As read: value=5500 unit=rpm
